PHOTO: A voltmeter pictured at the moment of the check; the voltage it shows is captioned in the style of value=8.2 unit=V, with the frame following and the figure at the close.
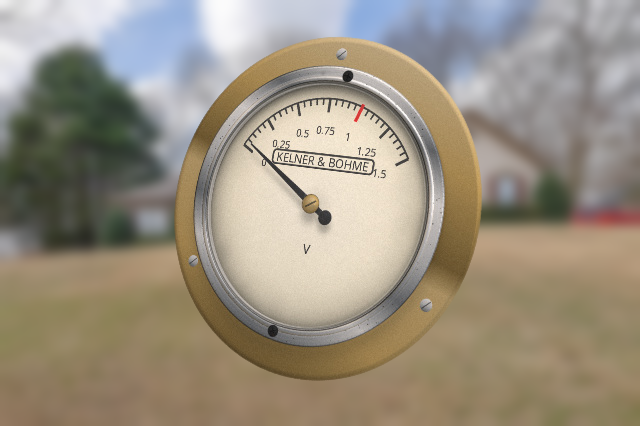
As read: value=0.05 unit=V
